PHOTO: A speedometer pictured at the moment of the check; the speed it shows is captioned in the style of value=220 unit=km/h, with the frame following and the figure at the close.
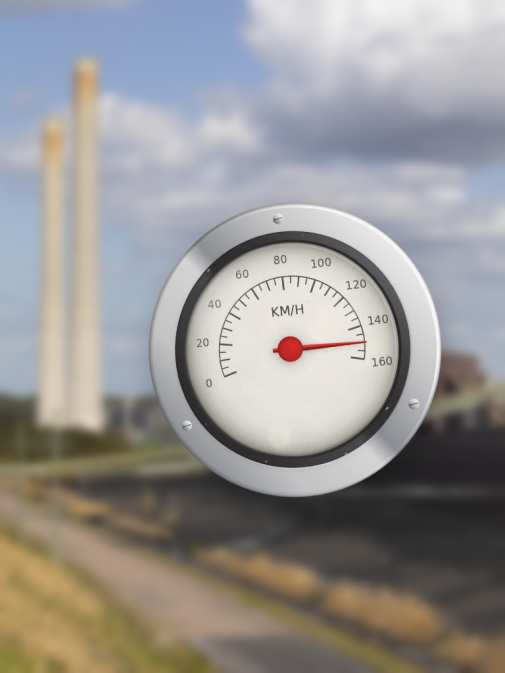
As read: value=150 unit=km/h
